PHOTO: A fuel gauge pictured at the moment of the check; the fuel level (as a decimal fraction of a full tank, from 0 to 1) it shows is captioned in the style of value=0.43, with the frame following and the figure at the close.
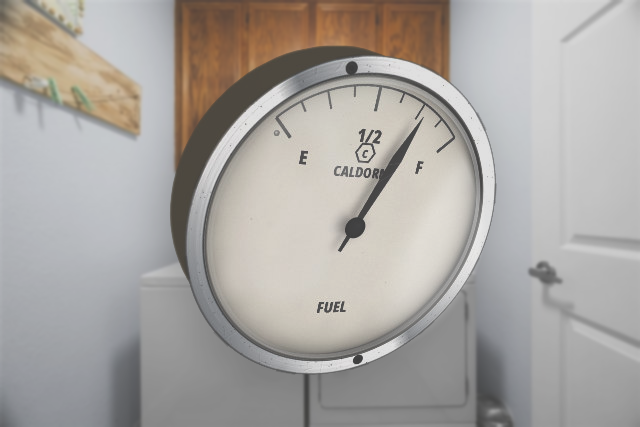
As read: value=0.75
